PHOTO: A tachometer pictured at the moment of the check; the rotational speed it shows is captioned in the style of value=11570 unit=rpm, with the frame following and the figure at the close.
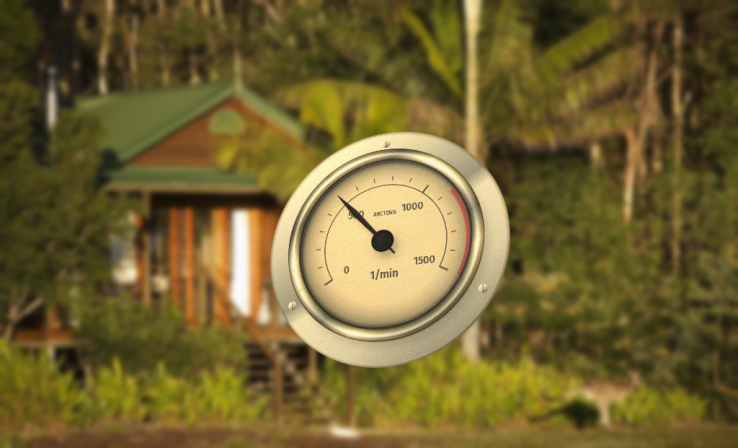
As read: value=500 unit=rpm
